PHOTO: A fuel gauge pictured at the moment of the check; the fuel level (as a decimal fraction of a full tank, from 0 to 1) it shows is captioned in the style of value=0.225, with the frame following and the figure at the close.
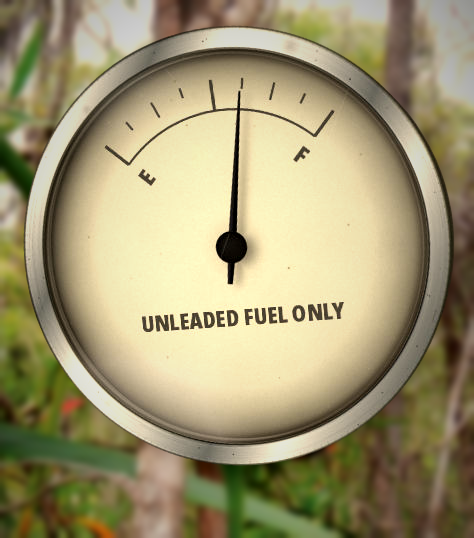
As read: value=0.625
